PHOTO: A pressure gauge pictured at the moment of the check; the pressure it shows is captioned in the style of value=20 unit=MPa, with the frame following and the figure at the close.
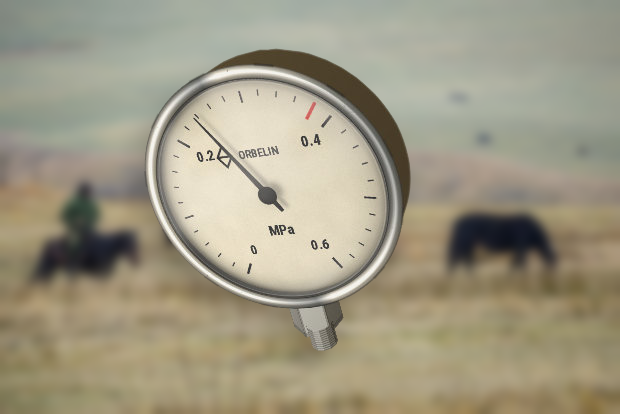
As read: value=0.24 unit=MPa
